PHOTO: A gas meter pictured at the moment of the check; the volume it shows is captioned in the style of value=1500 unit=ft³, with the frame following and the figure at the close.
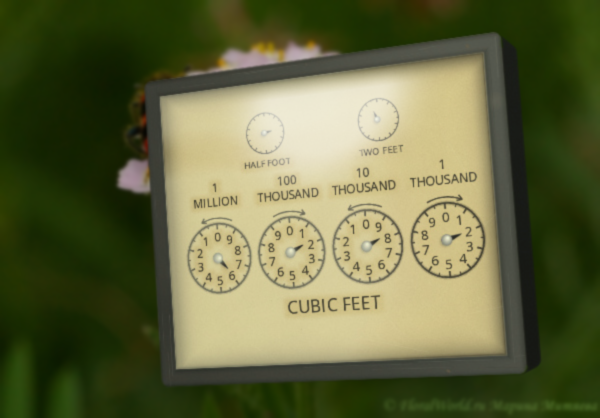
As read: value=618200 unit=ft³
